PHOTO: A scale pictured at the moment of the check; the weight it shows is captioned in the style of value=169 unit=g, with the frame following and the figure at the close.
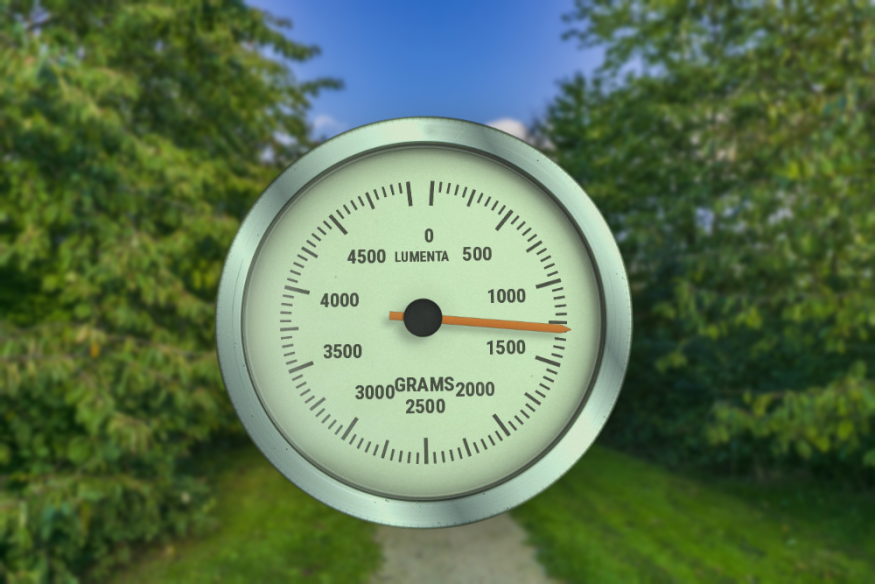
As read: value=1300 unit=g
